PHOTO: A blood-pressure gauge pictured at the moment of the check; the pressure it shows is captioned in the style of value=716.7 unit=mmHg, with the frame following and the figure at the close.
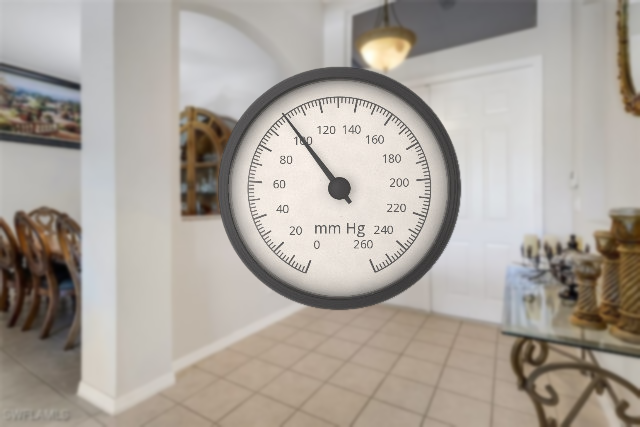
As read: value=100 unit=mmHg
